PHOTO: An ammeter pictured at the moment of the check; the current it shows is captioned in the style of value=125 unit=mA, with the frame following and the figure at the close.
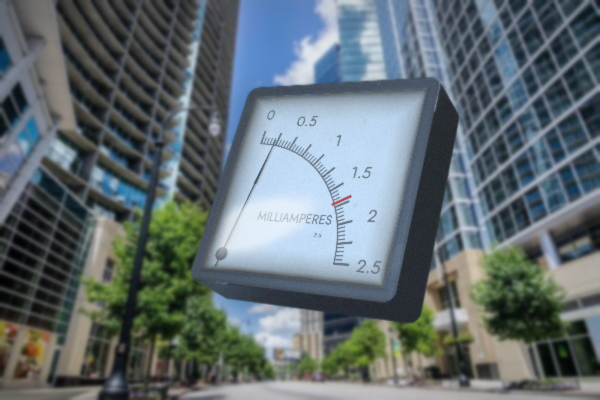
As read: value=0.25 unit=mA
